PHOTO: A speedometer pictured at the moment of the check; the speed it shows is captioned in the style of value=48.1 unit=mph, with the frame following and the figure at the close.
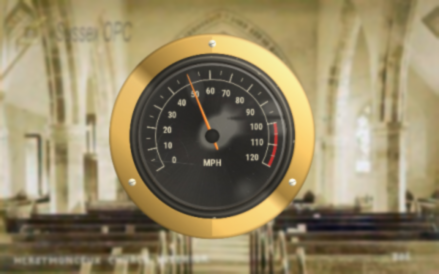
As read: value=50 unit=mph
